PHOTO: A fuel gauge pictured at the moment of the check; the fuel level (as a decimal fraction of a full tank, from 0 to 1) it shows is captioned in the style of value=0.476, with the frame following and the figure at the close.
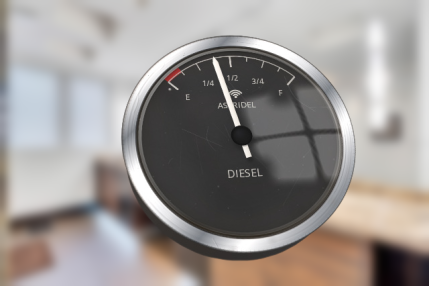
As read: value=0.375
